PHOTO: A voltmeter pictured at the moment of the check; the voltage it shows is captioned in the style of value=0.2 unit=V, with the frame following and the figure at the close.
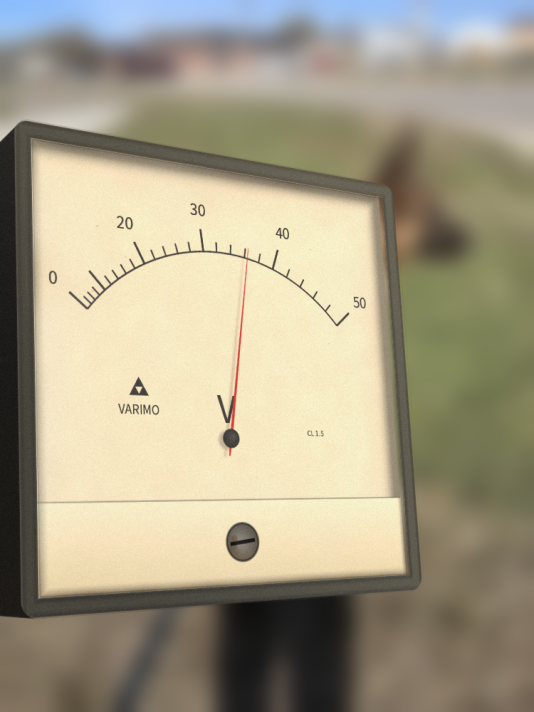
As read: value=36 unit=V
